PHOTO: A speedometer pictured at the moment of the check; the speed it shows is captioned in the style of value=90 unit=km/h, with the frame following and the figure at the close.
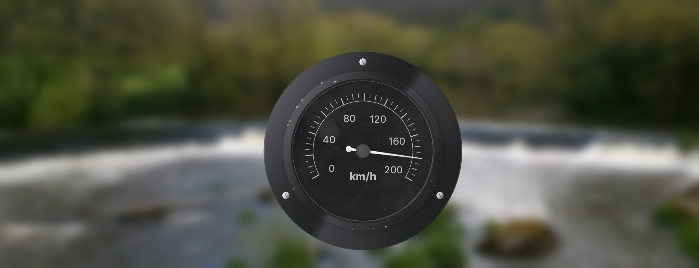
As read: value=180 unit=km/h
